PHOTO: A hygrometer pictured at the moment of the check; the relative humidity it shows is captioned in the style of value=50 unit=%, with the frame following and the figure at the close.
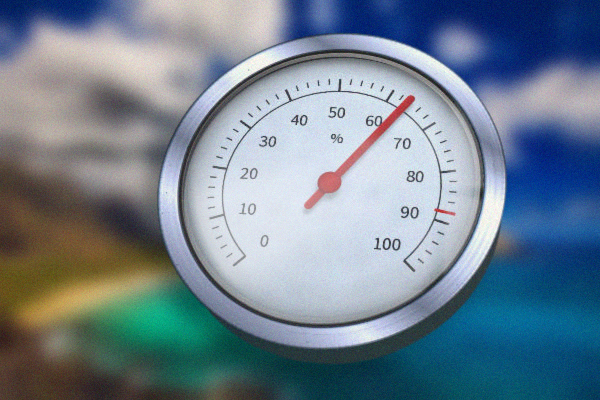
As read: value=64 unit=%
